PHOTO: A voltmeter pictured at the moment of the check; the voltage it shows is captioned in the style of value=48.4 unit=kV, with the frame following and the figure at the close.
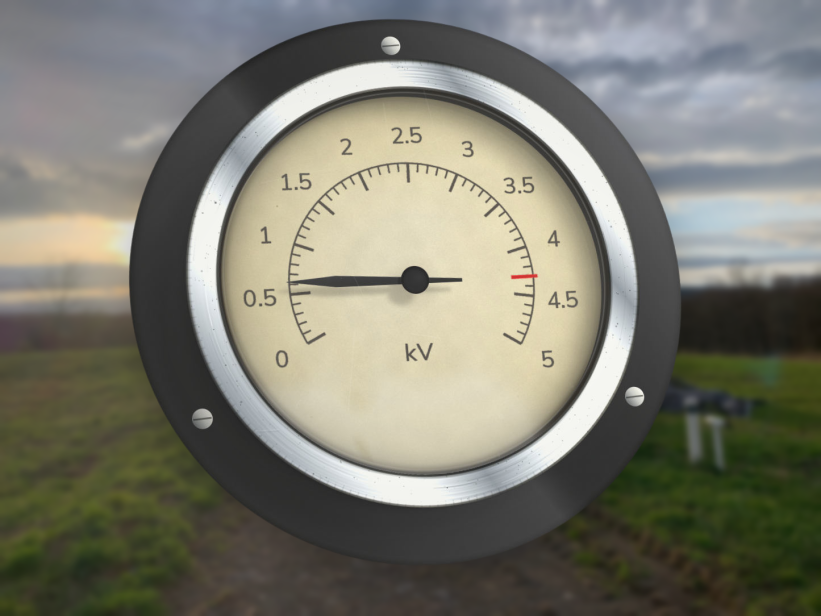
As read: value=0.6 unit=kV
